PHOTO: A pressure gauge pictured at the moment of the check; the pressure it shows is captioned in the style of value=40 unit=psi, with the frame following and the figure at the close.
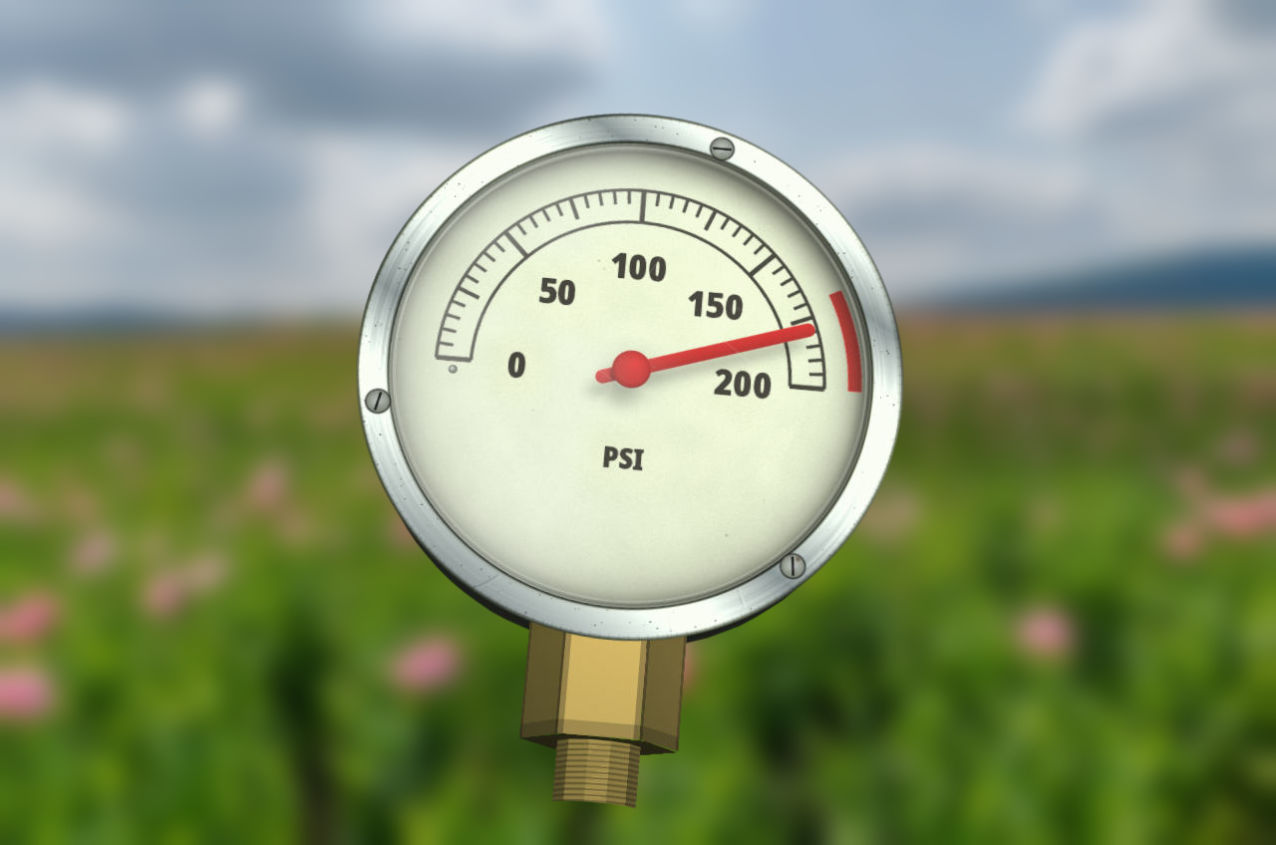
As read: value=180 unit=psi
